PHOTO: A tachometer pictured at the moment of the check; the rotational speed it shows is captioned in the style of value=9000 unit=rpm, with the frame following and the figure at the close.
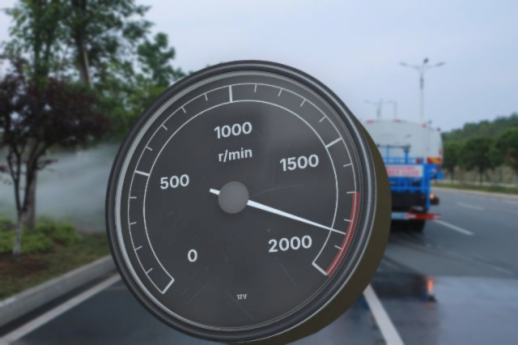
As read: value=1850 unit=rpm
